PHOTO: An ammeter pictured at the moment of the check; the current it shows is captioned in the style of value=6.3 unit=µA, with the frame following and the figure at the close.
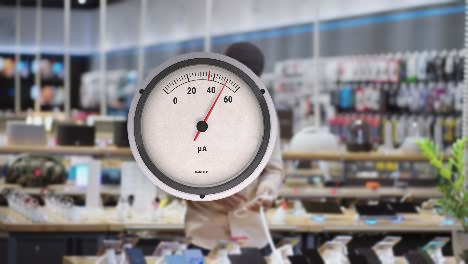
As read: value=50 unit=µA
